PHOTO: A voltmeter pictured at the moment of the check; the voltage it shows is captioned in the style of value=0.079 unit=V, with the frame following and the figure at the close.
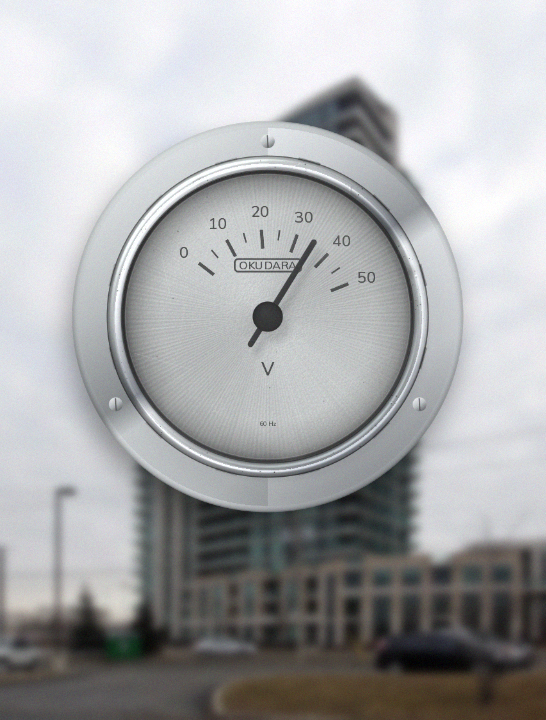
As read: value=35 unit=V
